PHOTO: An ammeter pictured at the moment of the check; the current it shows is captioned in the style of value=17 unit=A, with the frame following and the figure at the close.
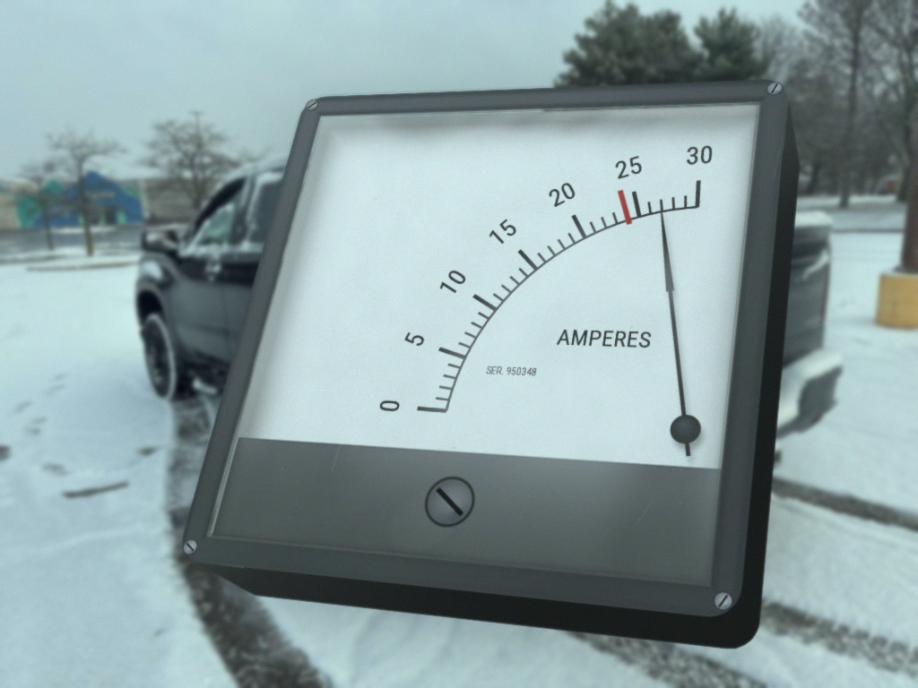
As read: value=27 unit=A
